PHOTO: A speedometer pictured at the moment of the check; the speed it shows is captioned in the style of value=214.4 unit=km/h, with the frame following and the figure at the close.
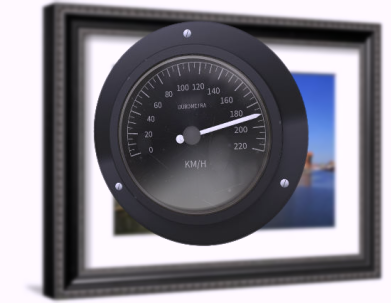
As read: value=190 unit=km/h
